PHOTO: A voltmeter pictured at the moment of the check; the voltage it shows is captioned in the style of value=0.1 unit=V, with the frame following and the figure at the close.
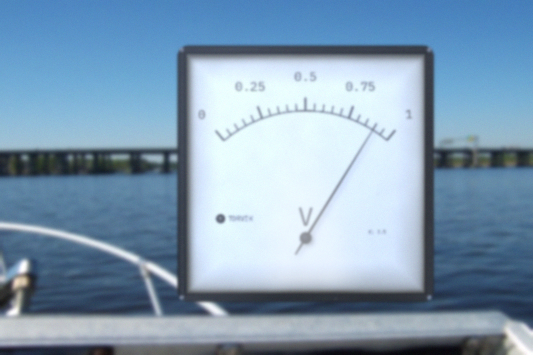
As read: value=0.9 unit=V
